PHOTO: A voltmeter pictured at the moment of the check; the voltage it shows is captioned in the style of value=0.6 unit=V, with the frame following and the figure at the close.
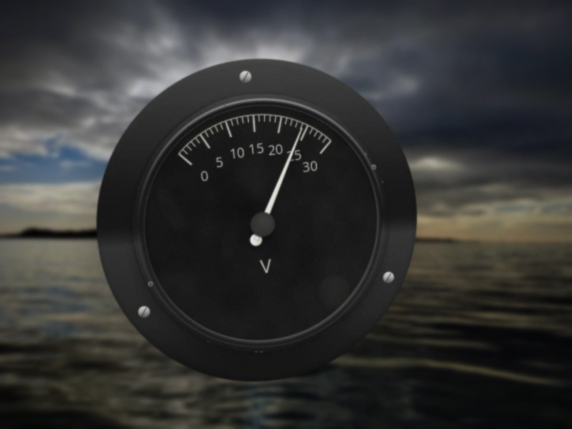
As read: value=24 unit=V
